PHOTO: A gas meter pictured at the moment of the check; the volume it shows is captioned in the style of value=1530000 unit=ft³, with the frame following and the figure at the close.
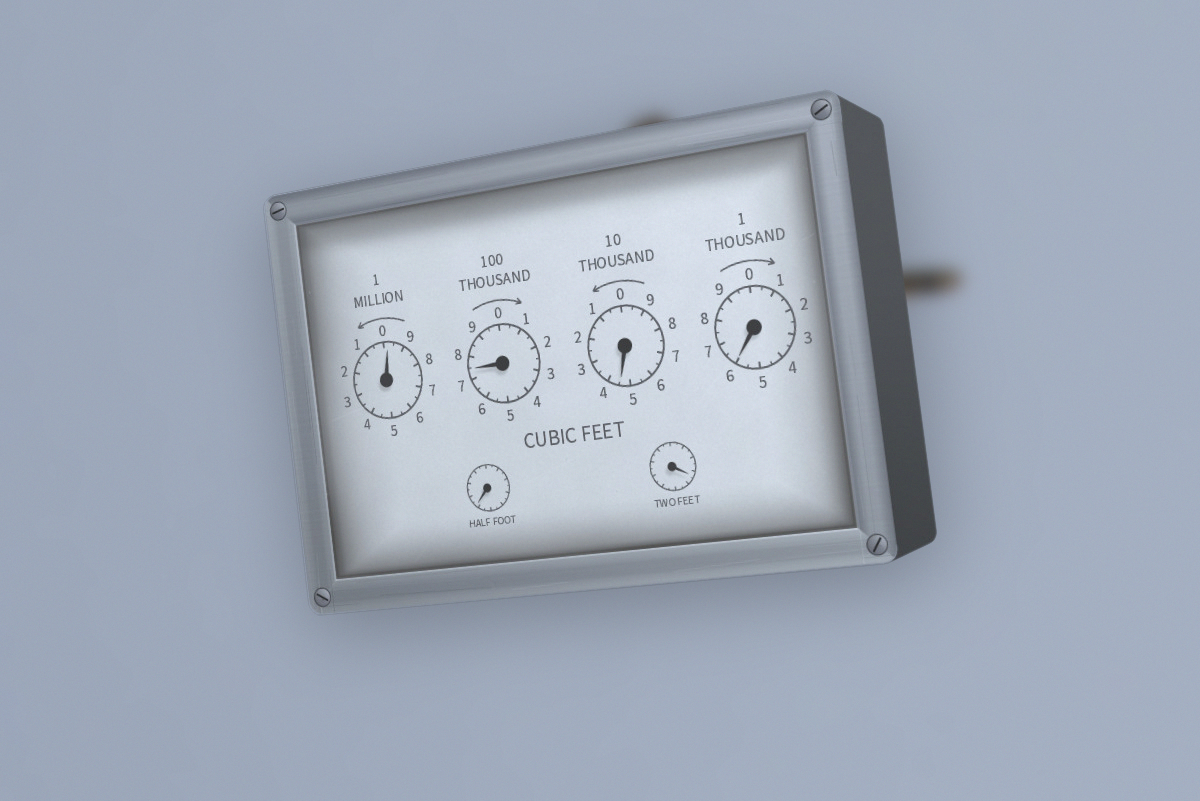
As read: value=974600 unit=ft³
